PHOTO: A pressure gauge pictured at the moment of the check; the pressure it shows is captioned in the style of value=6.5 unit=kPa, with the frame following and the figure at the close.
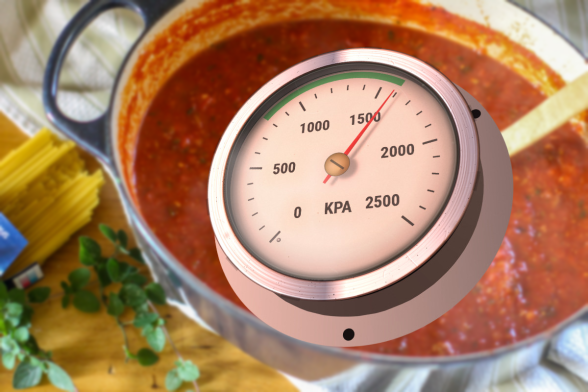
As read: value=1600 unit=kPa
